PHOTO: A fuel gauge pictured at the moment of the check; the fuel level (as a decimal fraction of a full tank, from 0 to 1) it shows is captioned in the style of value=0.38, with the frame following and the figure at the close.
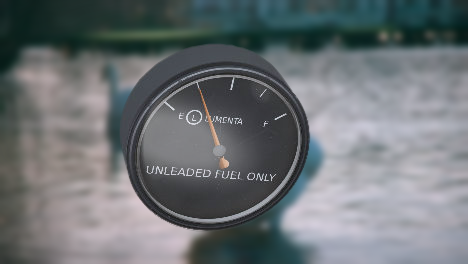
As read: value=0.25
